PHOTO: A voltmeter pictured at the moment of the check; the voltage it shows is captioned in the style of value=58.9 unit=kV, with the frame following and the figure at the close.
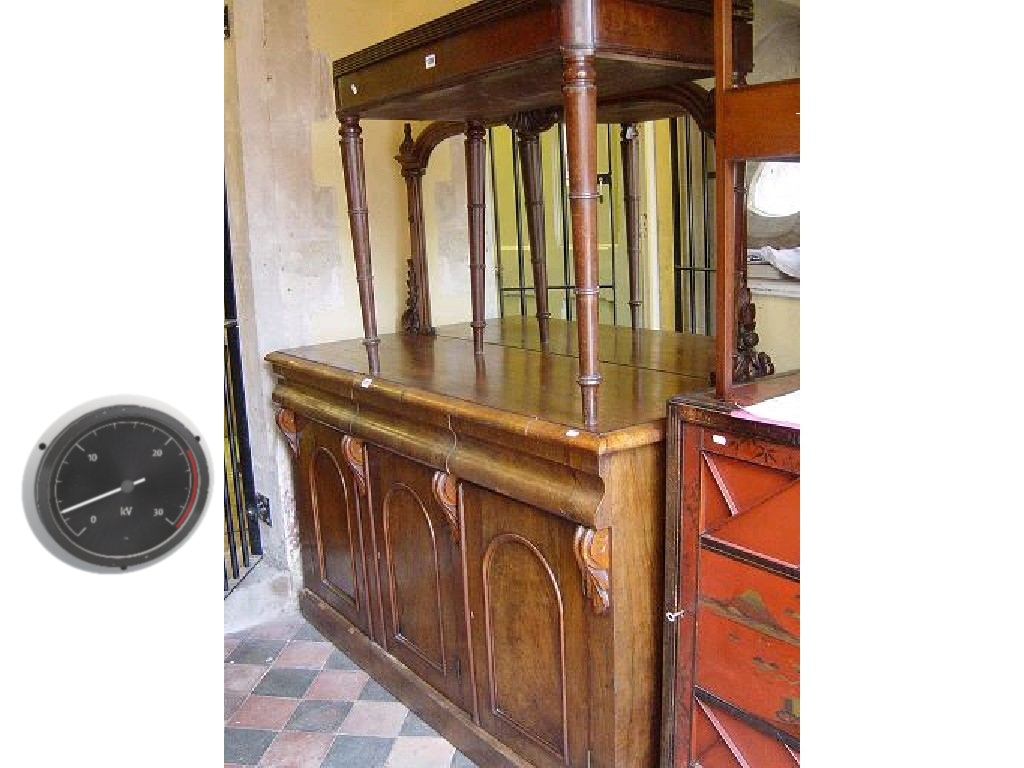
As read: value=3 unit=kV
